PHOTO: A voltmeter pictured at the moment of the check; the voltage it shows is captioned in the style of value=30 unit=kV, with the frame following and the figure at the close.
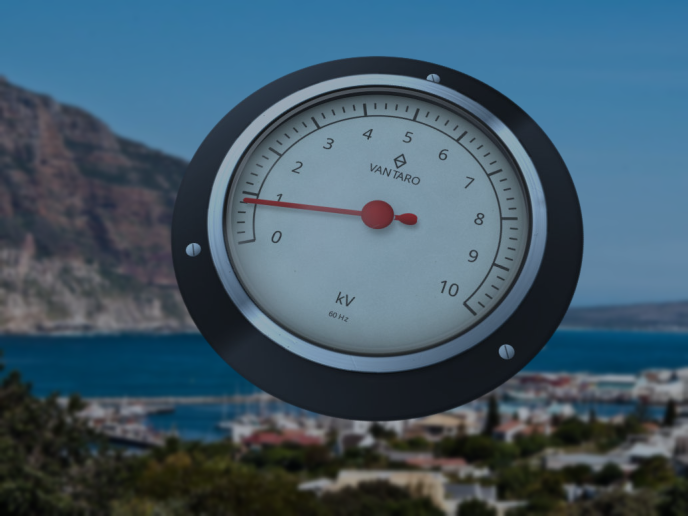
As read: value=0.8 unit=kV
